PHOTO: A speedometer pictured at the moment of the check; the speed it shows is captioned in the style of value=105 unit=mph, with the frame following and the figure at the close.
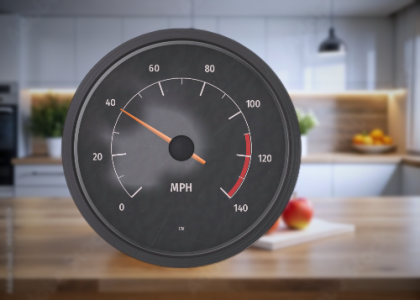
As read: value=40 unit=mph
